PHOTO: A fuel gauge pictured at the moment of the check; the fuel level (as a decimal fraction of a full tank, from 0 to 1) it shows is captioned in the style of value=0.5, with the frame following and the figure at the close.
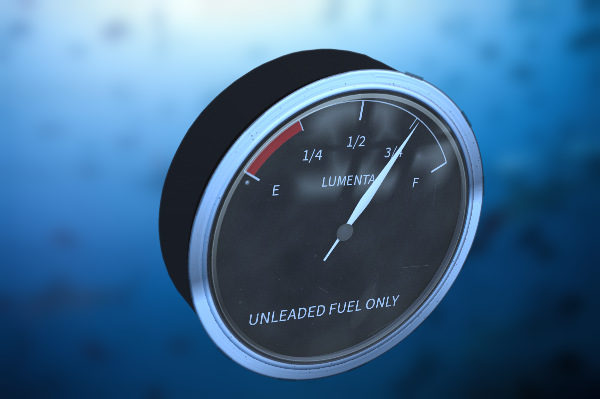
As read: value=0.75
